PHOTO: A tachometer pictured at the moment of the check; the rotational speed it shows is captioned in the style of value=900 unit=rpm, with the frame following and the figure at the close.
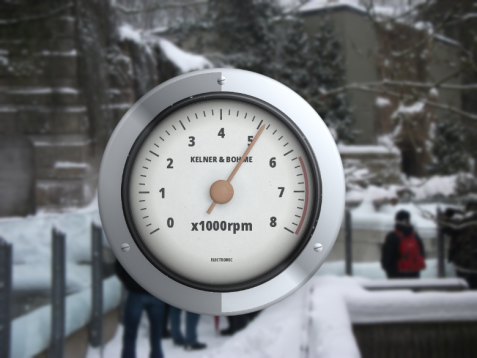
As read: value=5100 unit=rpm
